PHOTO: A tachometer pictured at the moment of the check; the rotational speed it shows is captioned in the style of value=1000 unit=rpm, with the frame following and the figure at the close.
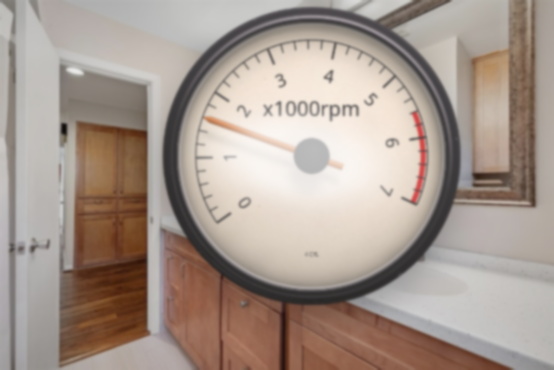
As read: value=1600 unit=rpm
